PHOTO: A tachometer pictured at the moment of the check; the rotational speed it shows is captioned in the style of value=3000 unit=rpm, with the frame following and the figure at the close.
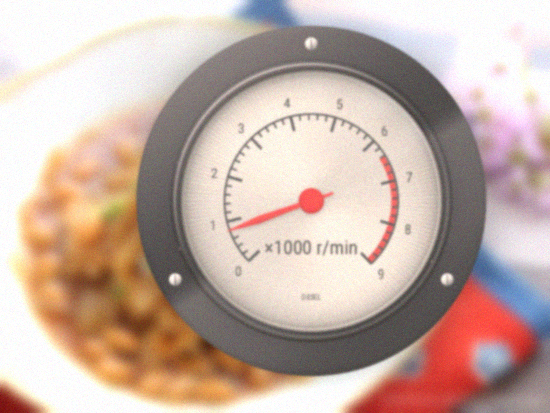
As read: value=800 unit=rpm
